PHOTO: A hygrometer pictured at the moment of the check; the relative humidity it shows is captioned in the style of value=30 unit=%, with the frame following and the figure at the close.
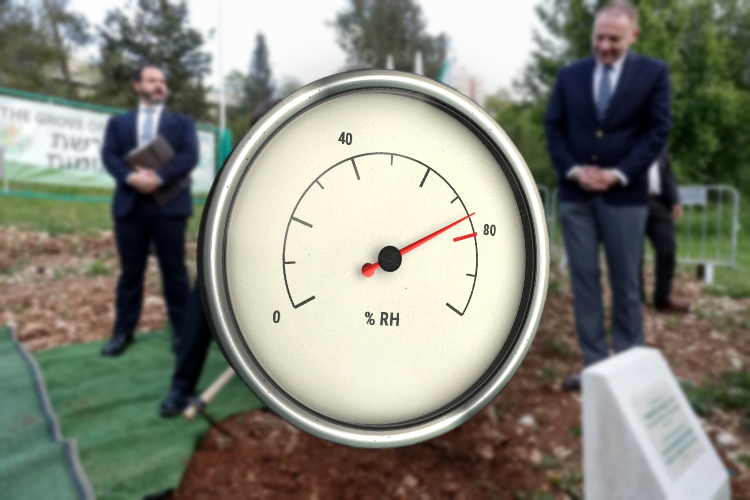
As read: value=75 unit=%
